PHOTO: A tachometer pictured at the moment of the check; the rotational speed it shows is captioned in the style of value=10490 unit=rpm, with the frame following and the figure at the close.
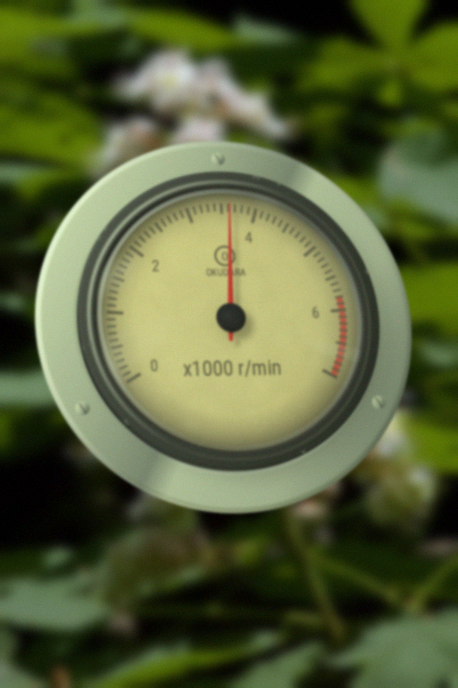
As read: value=3600 unit=rpm
